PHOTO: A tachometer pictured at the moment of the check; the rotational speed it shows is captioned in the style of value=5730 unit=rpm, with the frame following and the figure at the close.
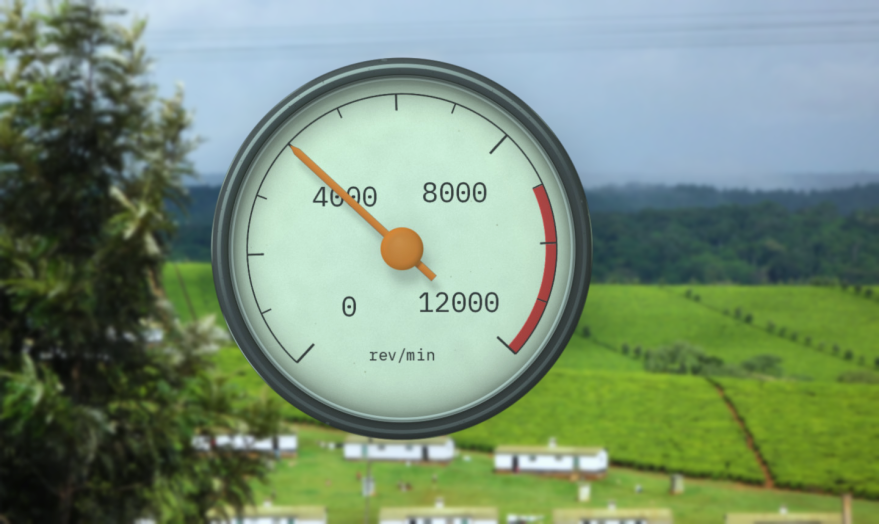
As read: value=4000 unit=rpm
